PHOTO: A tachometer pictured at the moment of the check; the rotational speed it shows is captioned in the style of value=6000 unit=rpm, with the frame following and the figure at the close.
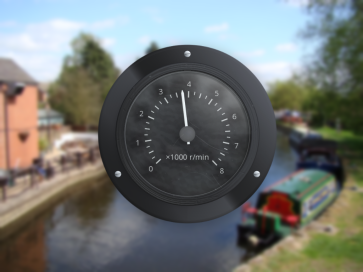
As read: value=3750 unit=rpm
